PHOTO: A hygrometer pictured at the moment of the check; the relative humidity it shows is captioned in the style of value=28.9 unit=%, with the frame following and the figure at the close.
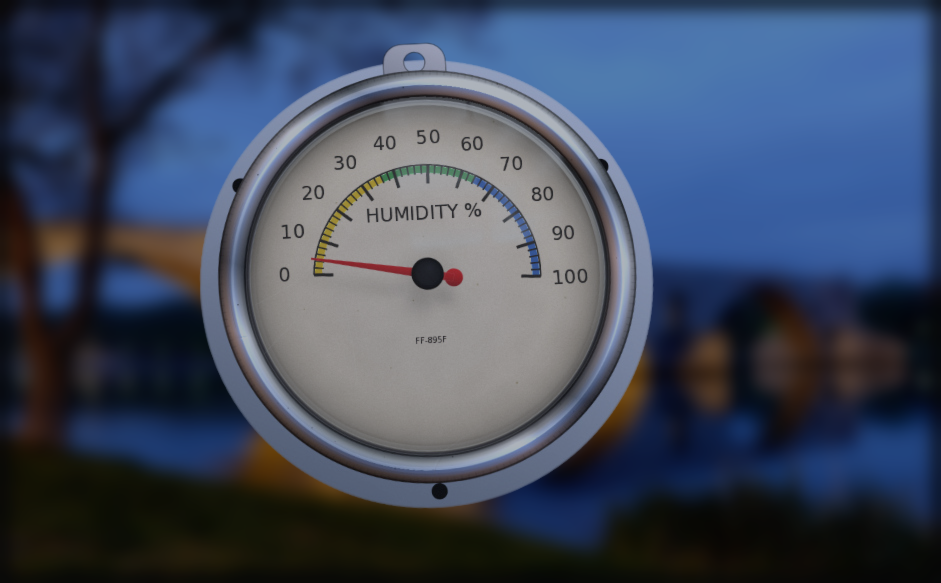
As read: value=4 unit=%
